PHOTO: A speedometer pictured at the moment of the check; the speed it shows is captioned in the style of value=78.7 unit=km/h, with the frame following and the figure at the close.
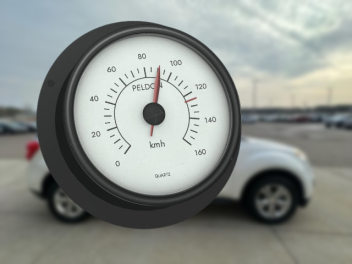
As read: value=90 unit=km/h
